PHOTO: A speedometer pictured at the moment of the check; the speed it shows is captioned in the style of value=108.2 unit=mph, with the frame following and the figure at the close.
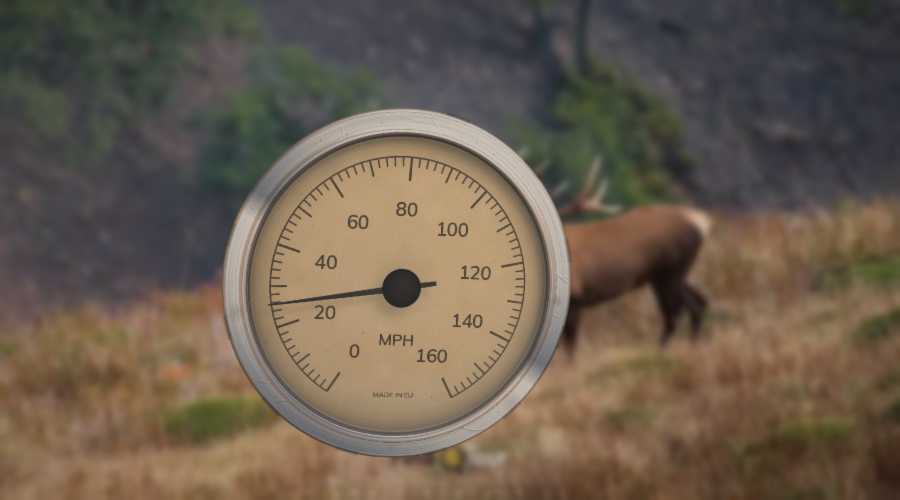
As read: value=26 unit=mph
